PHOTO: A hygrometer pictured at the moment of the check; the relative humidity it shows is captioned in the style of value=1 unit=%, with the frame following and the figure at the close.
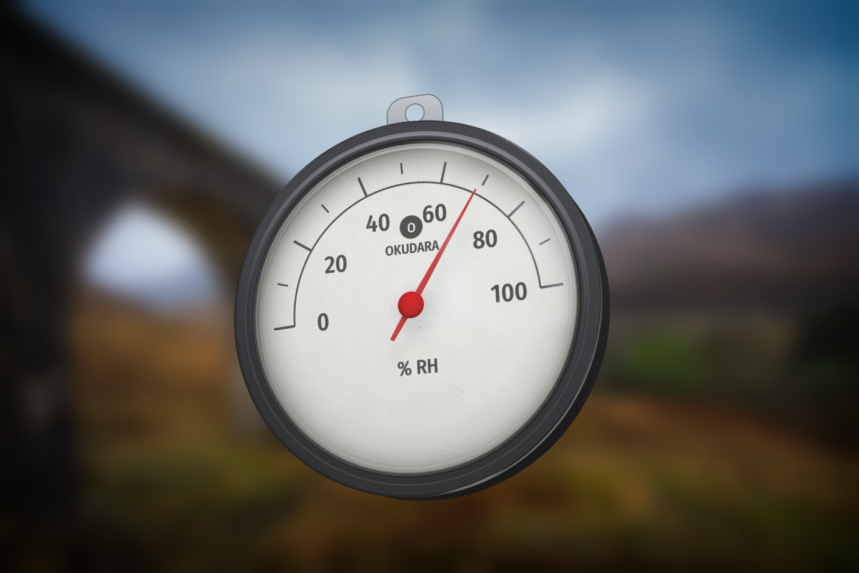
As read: value=70 unit=%
